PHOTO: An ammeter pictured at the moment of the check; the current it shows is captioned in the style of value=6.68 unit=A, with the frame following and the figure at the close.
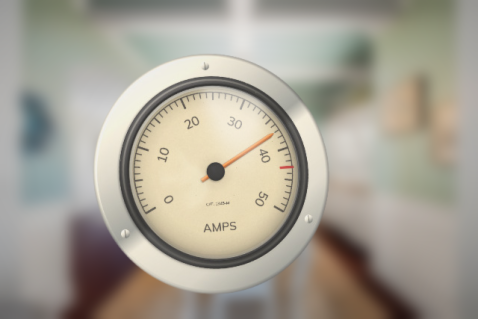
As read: value=37 unit=A
